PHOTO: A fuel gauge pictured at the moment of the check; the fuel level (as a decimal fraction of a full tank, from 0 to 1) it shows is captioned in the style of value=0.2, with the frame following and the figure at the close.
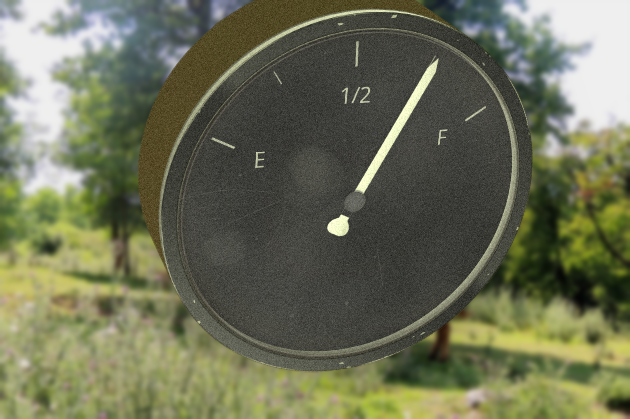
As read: value=0.75
